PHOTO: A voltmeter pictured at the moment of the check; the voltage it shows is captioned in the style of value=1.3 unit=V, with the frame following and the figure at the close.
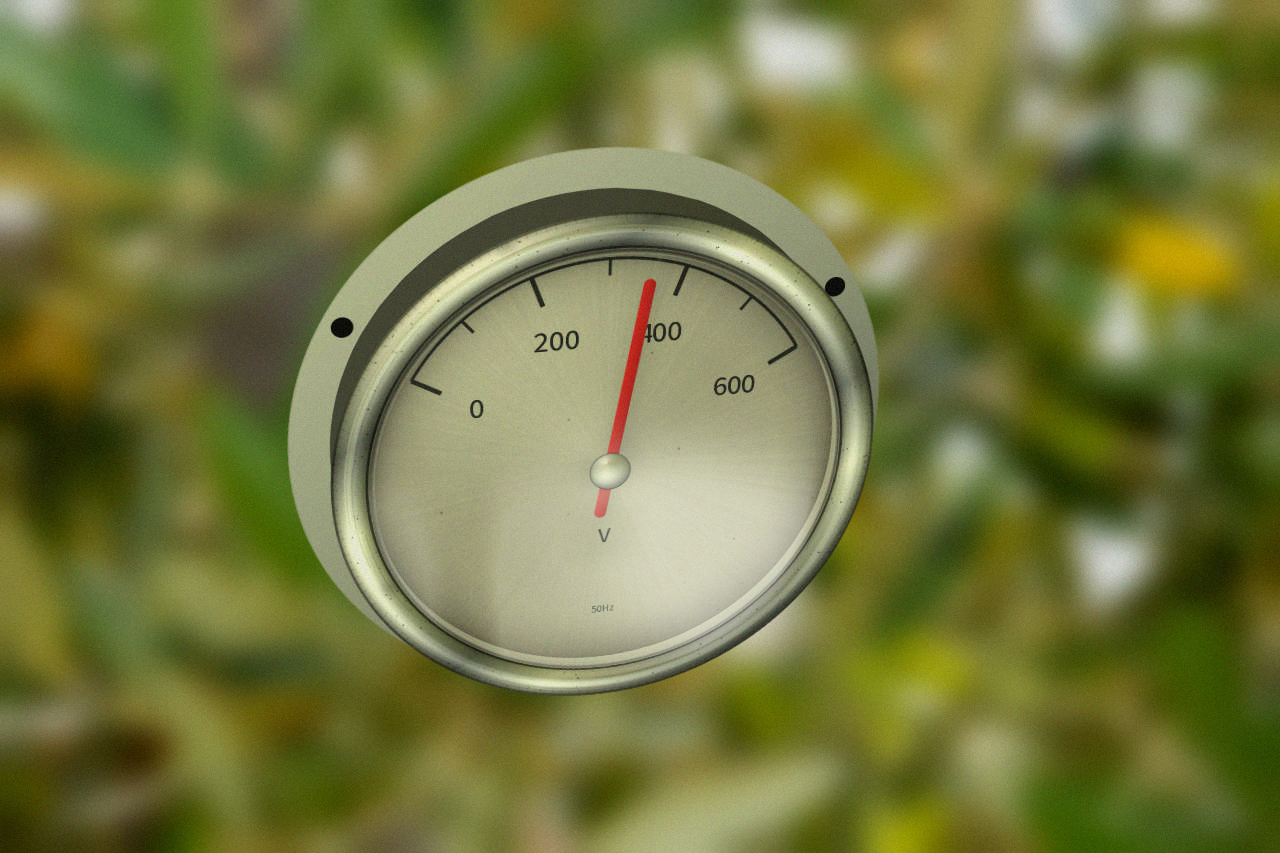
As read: value=350 unit=V
